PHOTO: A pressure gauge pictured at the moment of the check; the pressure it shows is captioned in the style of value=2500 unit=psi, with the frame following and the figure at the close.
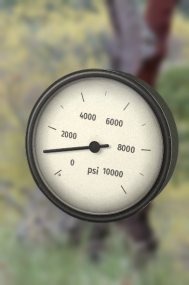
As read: value=1000 unit=psi
